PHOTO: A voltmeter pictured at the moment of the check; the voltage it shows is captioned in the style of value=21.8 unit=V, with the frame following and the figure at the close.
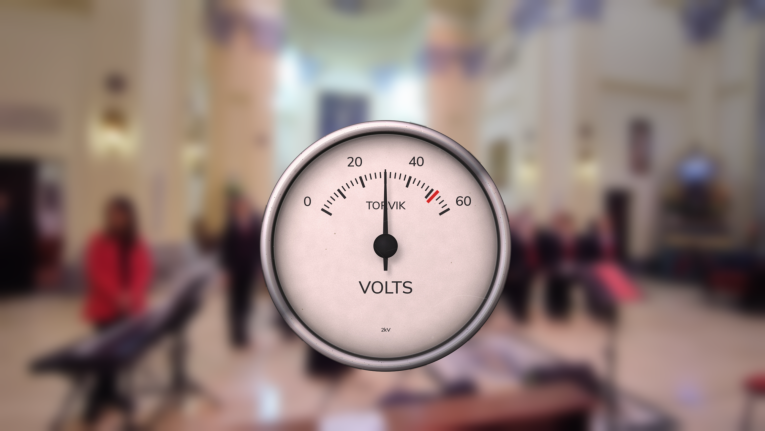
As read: value=30 unit=V
